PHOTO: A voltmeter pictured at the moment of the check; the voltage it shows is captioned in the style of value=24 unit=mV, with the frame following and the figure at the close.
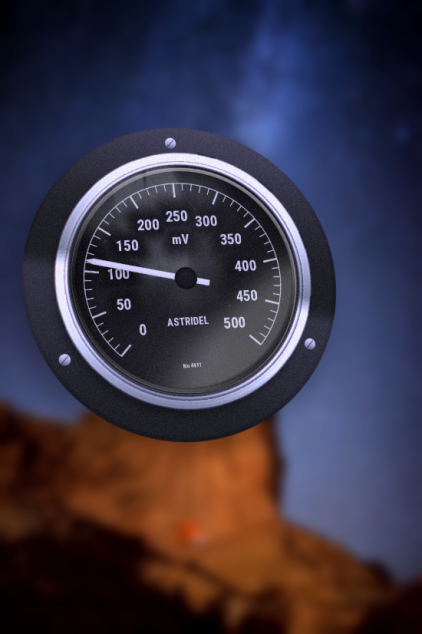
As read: value=110 unit=mV
